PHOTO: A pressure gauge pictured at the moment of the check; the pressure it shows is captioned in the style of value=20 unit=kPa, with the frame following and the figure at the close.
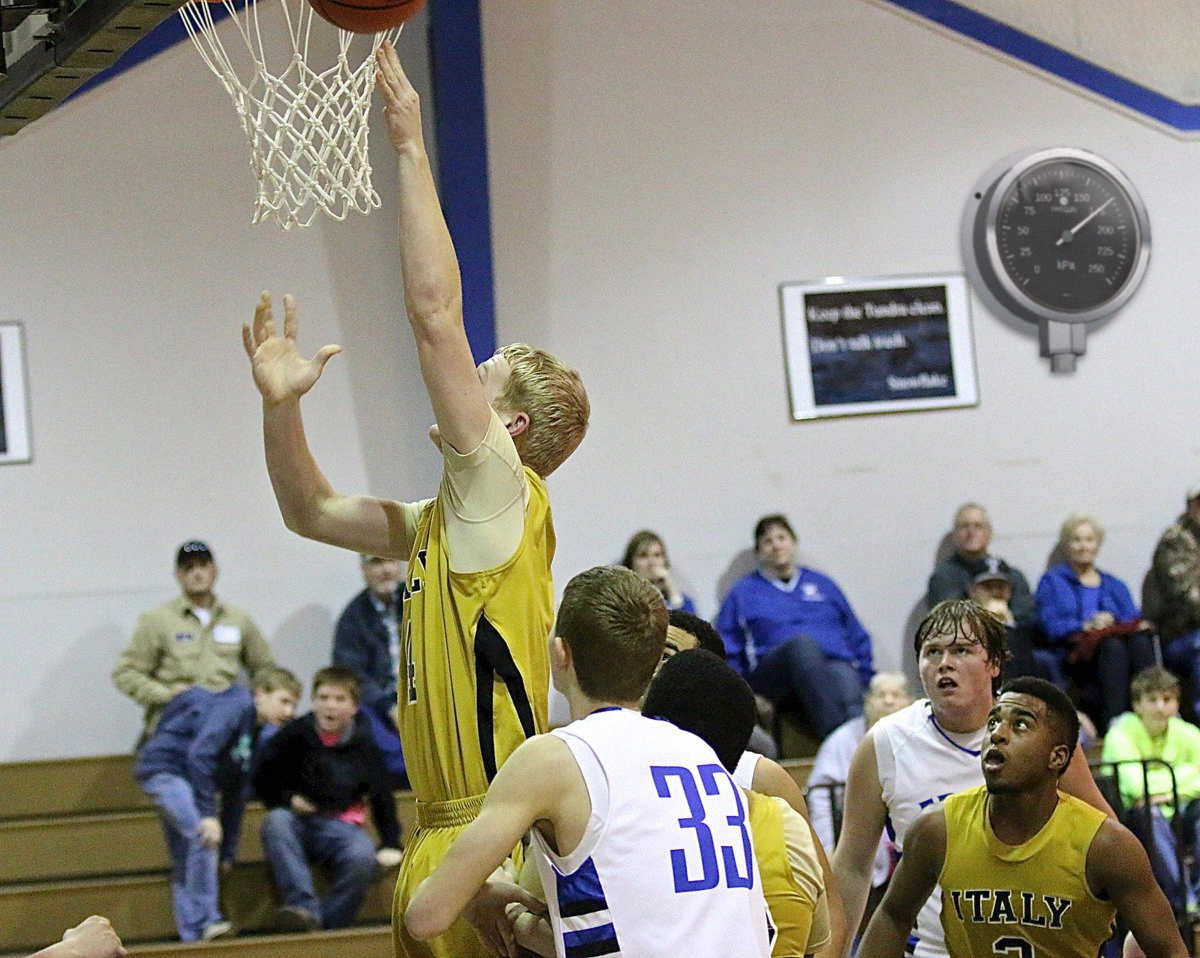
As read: value=175 unit=kPa
